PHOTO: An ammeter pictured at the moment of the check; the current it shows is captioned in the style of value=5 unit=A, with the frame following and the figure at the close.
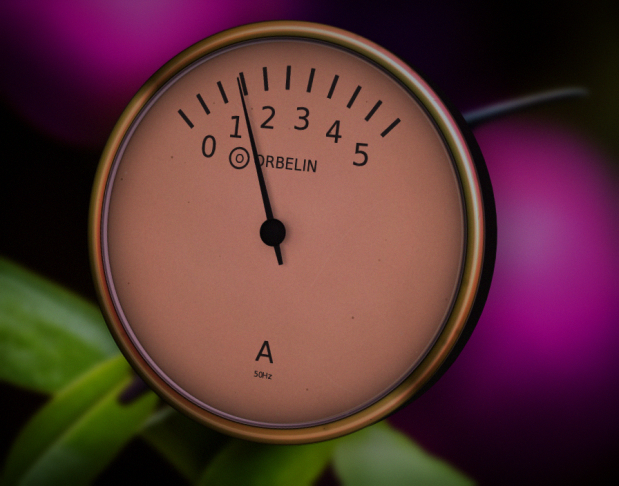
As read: value=1.5 unit=A
